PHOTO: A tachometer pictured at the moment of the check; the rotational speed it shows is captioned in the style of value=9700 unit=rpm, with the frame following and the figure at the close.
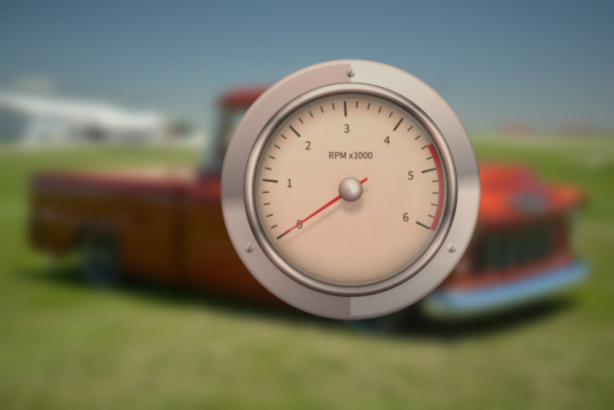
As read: value=0 unit=rpm
